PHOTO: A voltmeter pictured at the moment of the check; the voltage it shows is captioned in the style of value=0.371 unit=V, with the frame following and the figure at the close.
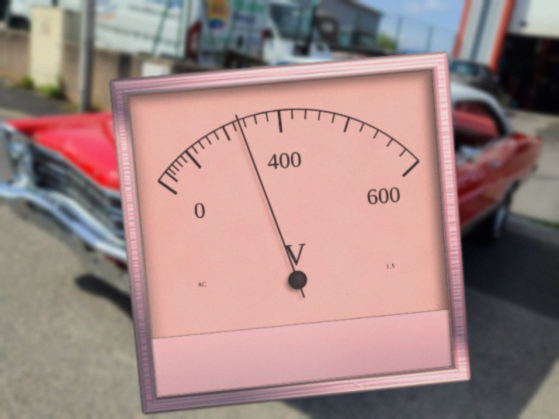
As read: value=330 unit=V
